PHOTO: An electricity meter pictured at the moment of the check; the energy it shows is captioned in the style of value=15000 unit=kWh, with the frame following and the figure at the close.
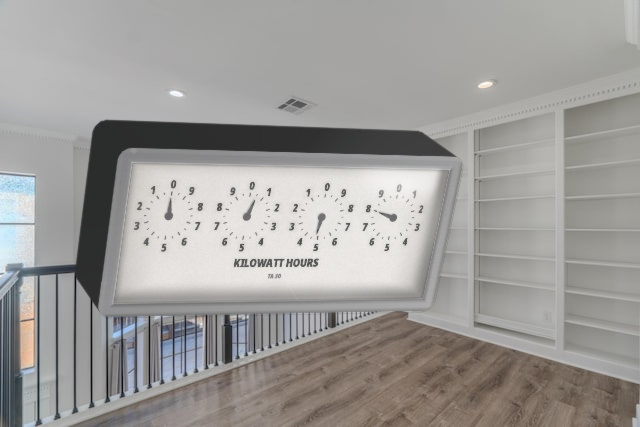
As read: value=48 unit=kWh
